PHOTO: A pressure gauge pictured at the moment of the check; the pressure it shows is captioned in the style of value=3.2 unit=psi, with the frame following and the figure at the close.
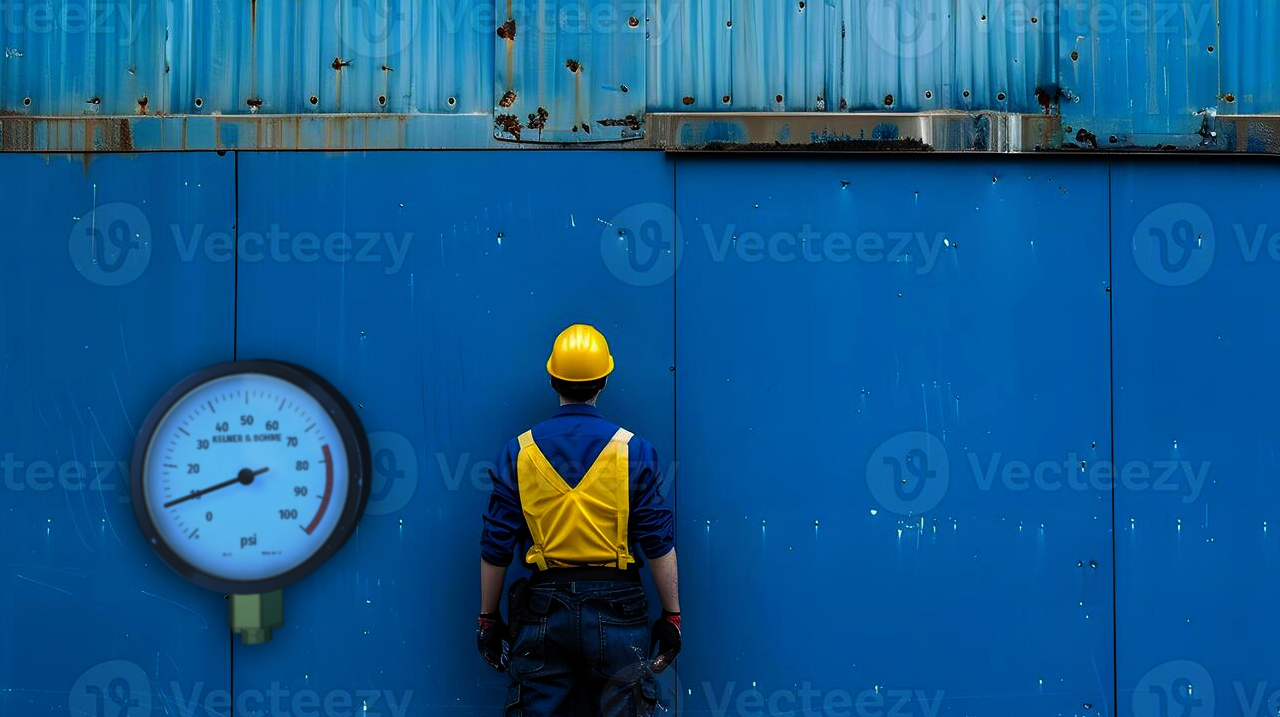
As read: value=10 unit=psi
